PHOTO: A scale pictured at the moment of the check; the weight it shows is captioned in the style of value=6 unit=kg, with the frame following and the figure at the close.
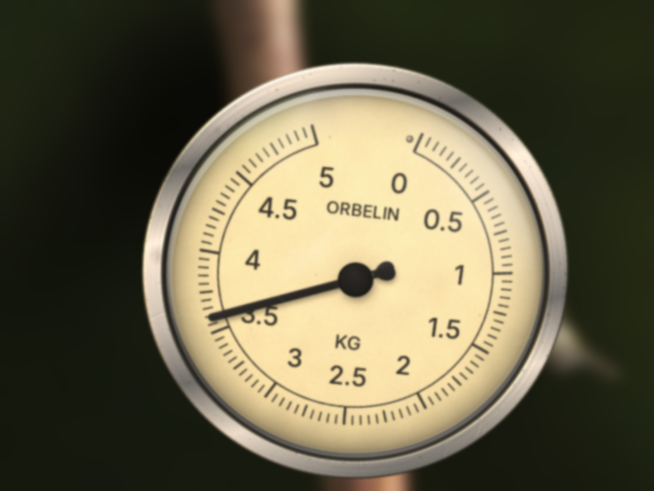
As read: value=3.6 unit=kg
